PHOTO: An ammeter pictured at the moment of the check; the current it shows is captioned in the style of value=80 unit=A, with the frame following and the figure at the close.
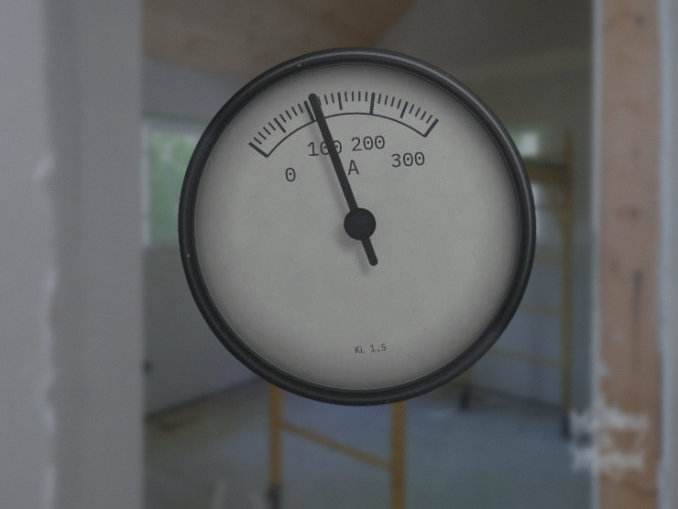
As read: value=110 unit=A
